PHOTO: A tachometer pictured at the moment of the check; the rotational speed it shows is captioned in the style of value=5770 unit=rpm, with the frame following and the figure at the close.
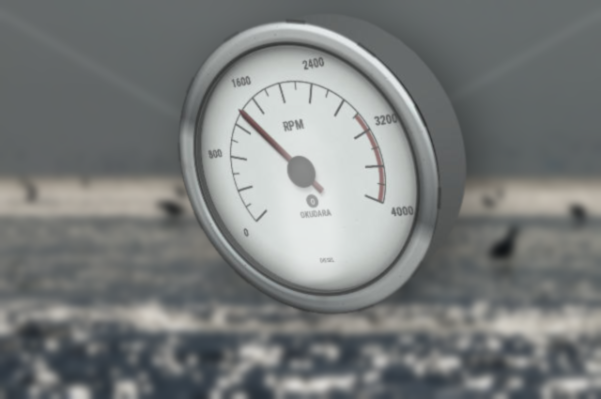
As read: value=1400 unit=rpm
